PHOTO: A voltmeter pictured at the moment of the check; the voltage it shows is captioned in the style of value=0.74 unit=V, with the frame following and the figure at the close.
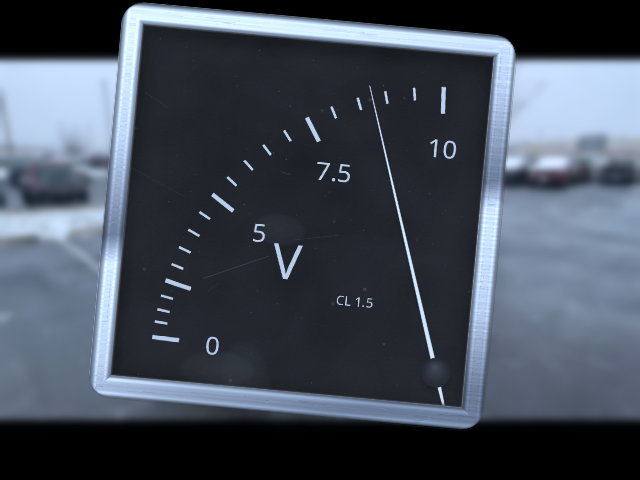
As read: value=8.75 unit=V
